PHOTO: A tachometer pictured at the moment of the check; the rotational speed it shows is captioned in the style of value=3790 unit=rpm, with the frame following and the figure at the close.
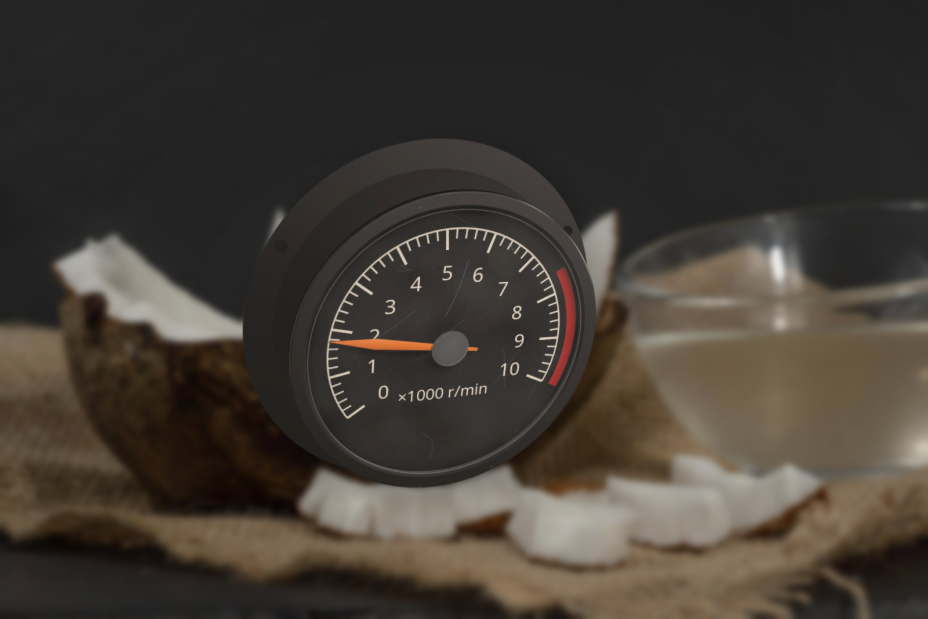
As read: value=1800 unit=rpm
